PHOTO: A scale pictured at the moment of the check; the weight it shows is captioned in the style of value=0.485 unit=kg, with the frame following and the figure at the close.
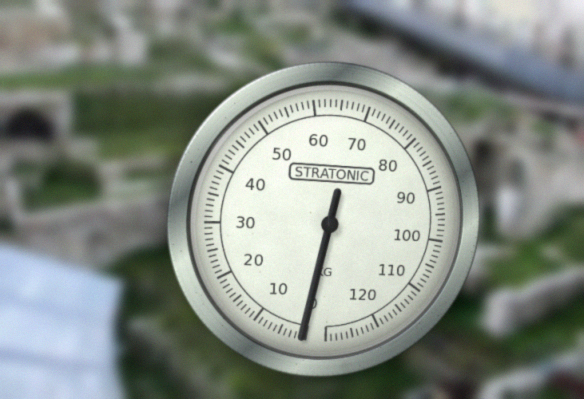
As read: value=1 unit=kg
